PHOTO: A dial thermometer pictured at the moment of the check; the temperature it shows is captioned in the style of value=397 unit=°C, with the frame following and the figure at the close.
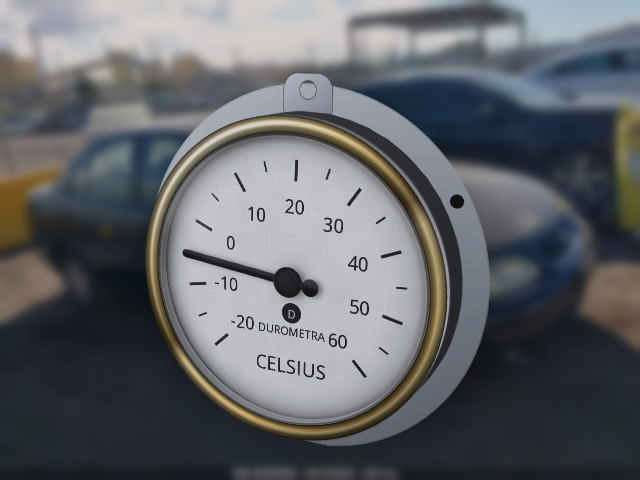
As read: value=-5 unit=°C
